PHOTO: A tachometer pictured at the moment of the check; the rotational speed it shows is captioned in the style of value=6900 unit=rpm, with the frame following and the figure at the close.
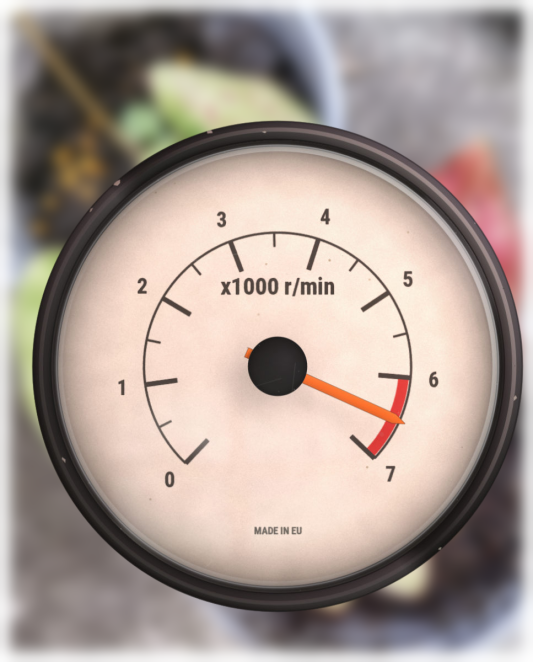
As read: value=6500 unit=rpm
